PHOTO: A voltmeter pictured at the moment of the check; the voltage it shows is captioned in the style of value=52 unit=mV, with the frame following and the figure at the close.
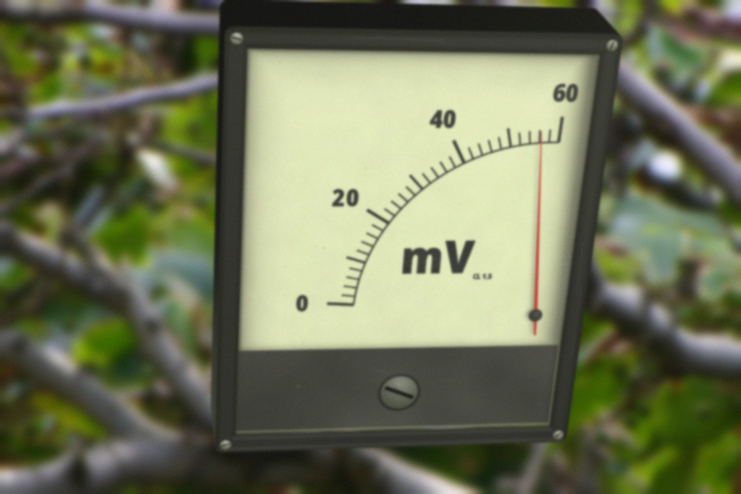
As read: value=56 unit=mV
